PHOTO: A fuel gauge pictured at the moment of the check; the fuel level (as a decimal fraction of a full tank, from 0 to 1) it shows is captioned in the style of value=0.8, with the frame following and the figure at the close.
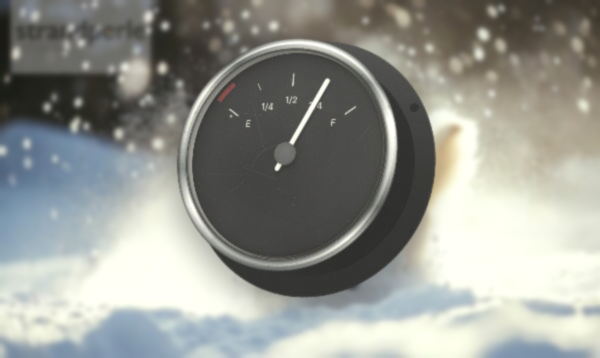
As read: value=0.75
